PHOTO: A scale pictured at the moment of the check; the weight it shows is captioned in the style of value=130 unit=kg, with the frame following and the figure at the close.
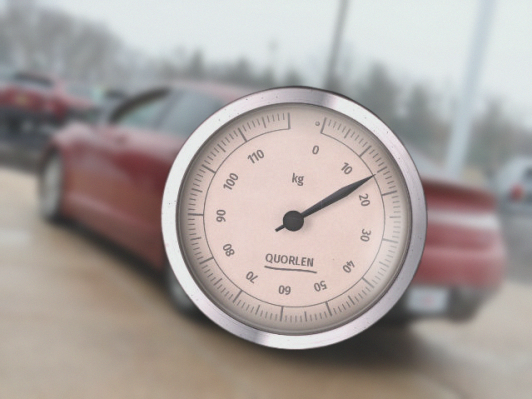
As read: value=15 unit=kg
